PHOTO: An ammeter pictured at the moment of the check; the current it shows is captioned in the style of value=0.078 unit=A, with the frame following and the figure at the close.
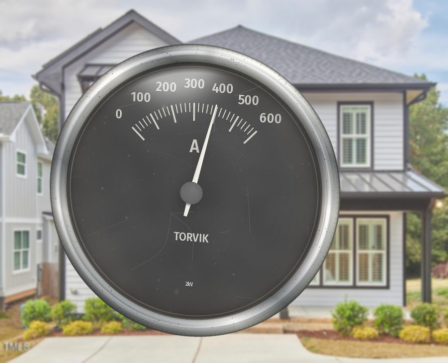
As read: value=400 unit=A
